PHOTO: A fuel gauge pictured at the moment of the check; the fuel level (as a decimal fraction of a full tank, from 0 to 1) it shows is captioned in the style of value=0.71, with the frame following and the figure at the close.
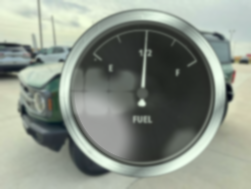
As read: value=0.5
